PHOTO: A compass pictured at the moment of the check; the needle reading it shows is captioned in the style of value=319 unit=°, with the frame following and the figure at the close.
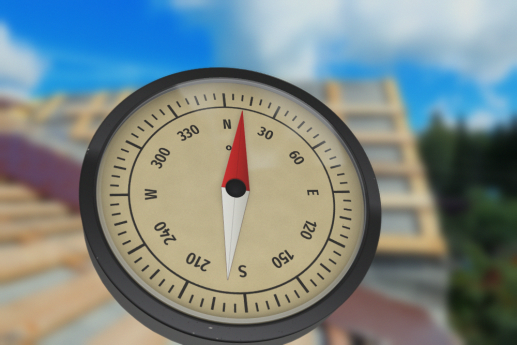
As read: value=10 unit=°
